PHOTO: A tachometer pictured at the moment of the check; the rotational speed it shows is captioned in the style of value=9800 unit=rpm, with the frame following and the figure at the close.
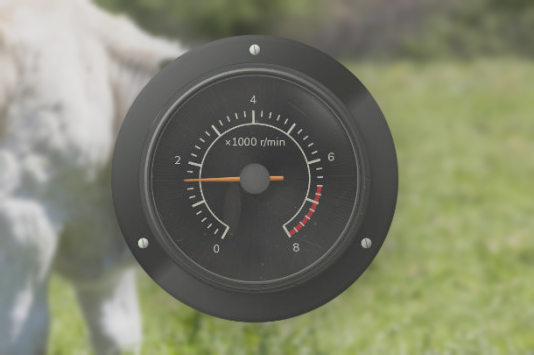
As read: value=1600 unit=rpm
